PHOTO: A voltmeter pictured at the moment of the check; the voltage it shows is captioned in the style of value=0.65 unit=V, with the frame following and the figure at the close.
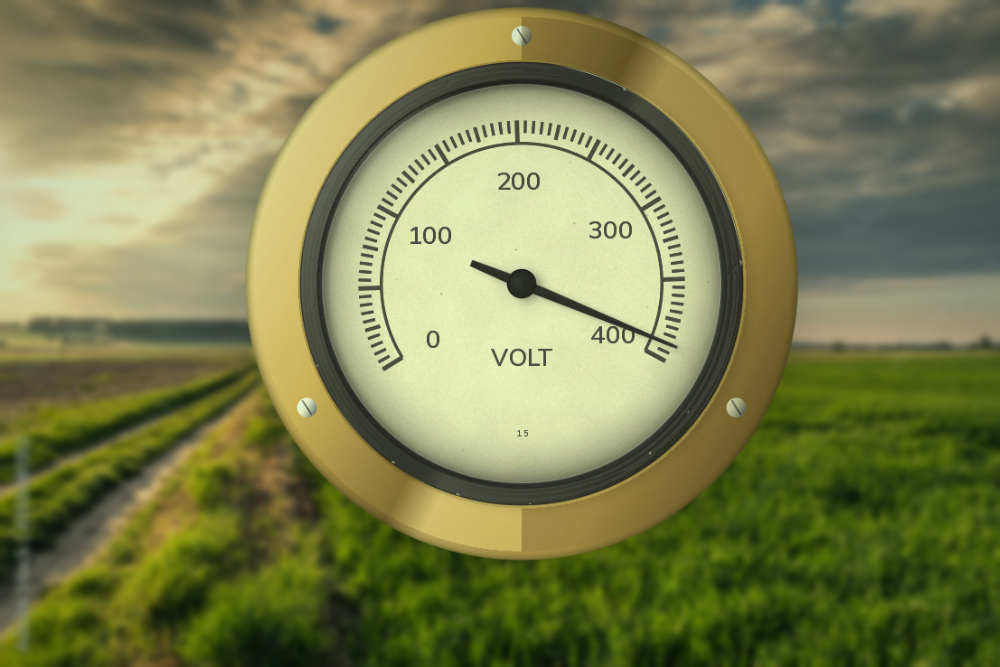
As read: value=390 unit=V
